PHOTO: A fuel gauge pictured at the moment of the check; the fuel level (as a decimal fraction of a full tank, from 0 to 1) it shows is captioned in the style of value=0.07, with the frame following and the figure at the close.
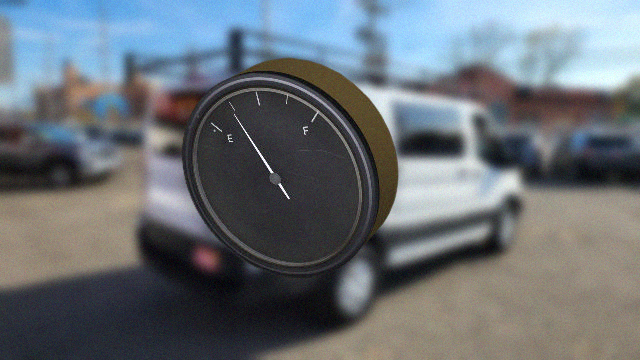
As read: value=0.25
